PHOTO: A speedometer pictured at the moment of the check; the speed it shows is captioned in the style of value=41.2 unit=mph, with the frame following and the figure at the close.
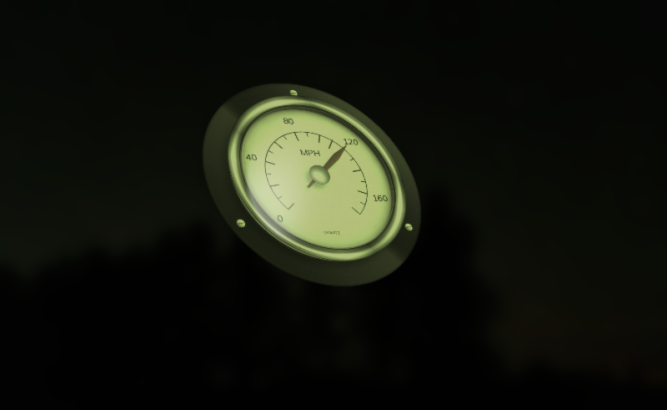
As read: value=120 unit=mph
